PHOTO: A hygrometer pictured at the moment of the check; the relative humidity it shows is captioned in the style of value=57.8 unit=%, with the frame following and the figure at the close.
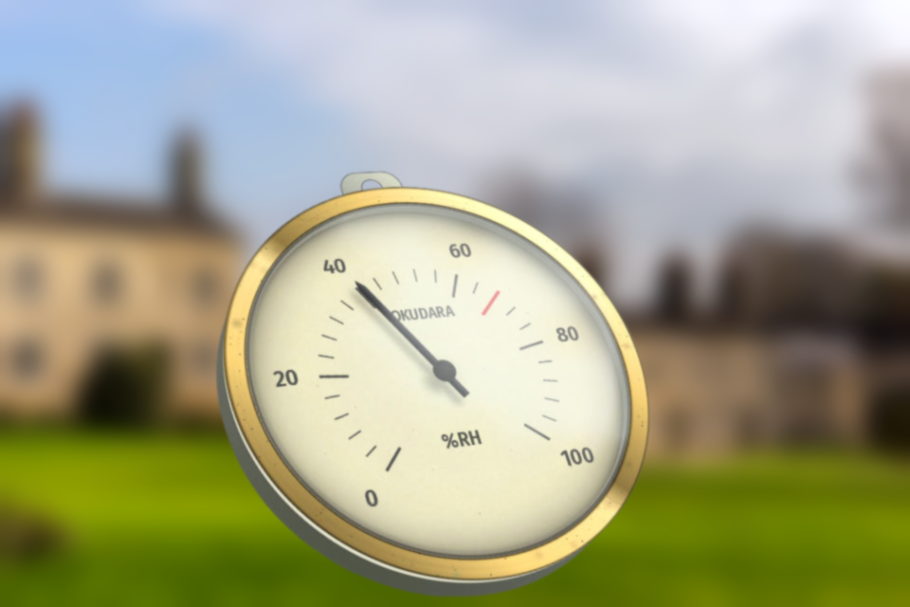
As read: value=40 unit=%
